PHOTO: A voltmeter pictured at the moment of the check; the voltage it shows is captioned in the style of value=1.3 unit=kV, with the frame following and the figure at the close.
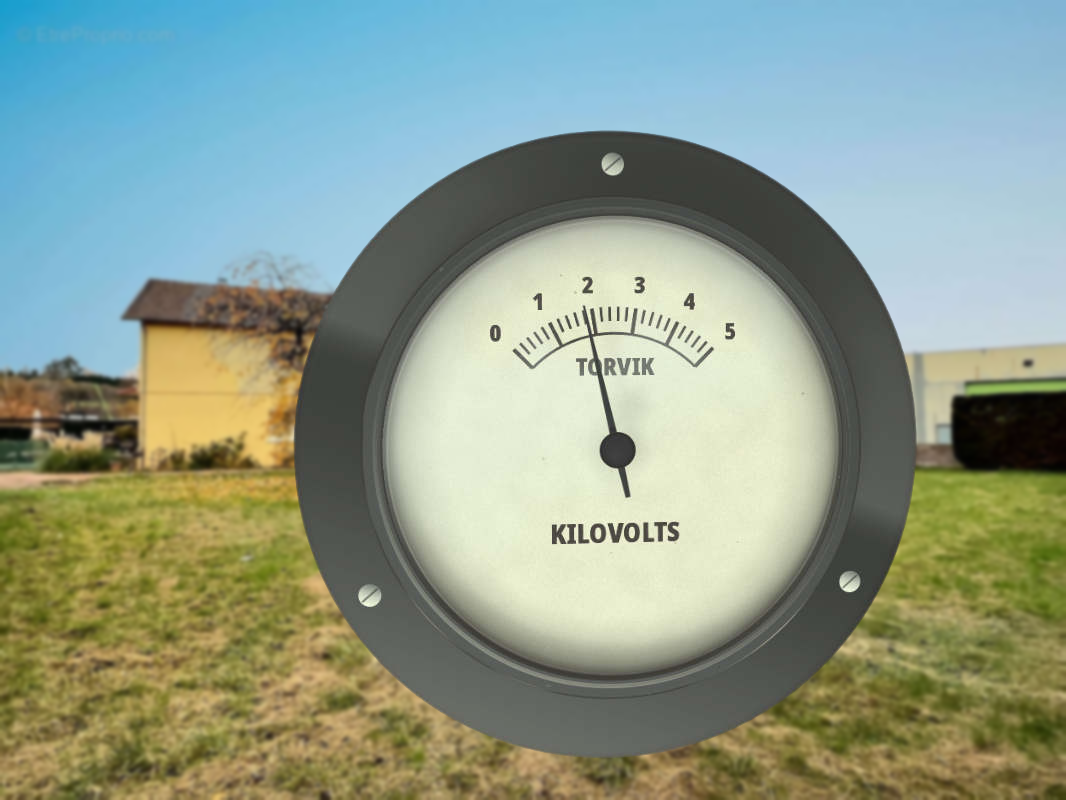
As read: value=1.8 unit=kV
